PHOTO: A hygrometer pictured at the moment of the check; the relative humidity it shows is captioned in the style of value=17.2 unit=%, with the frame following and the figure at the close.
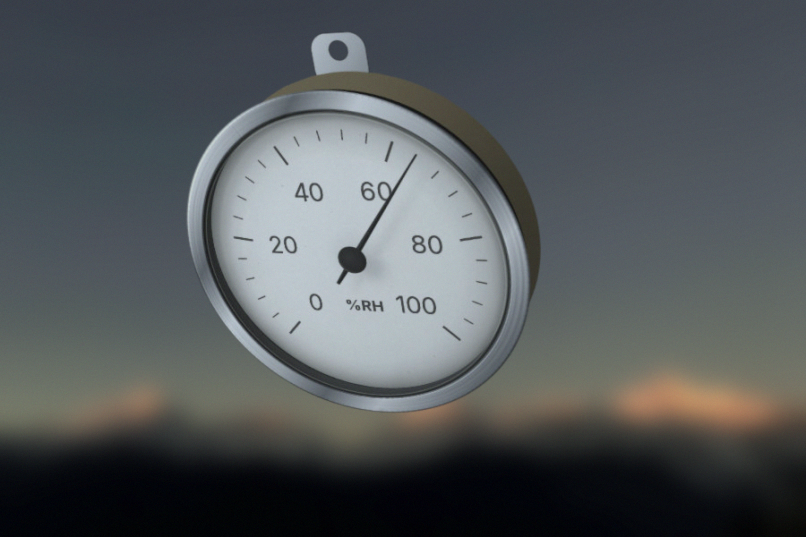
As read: value=64 unit=%
